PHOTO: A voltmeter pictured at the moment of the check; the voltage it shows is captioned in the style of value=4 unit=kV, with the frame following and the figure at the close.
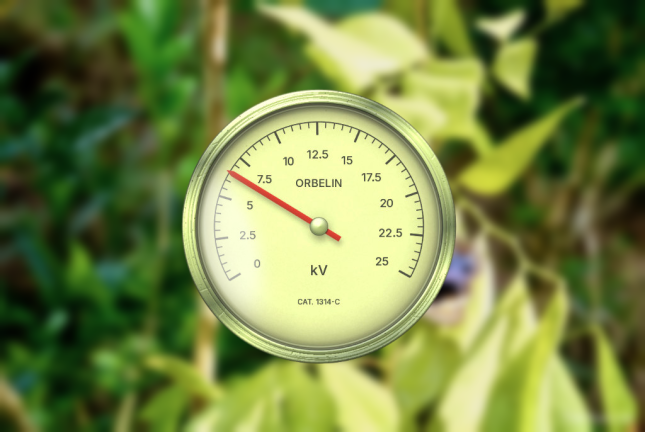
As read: value=6.5 unit=kV
